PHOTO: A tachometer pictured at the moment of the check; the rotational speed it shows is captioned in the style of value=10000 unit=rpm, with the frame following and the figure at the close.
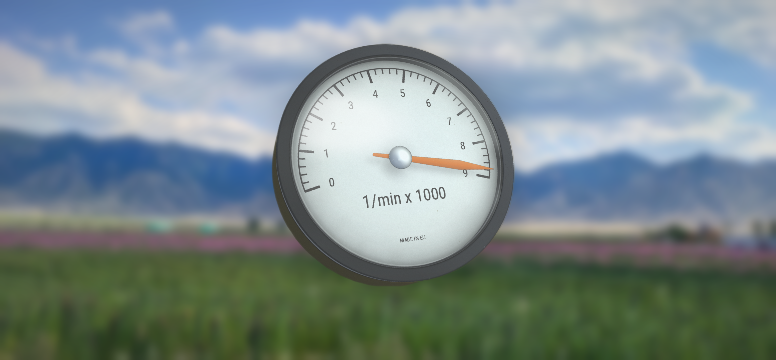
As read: value=8800 unit=rpm
